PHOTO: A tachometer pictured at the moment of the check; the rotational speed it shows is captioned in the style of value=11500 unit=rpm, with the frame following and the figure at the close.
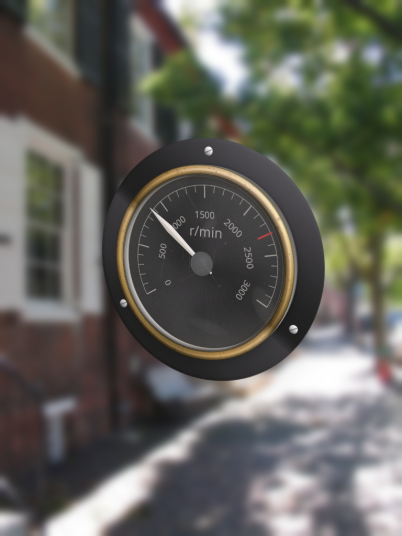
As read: value=900 unit=rpm
